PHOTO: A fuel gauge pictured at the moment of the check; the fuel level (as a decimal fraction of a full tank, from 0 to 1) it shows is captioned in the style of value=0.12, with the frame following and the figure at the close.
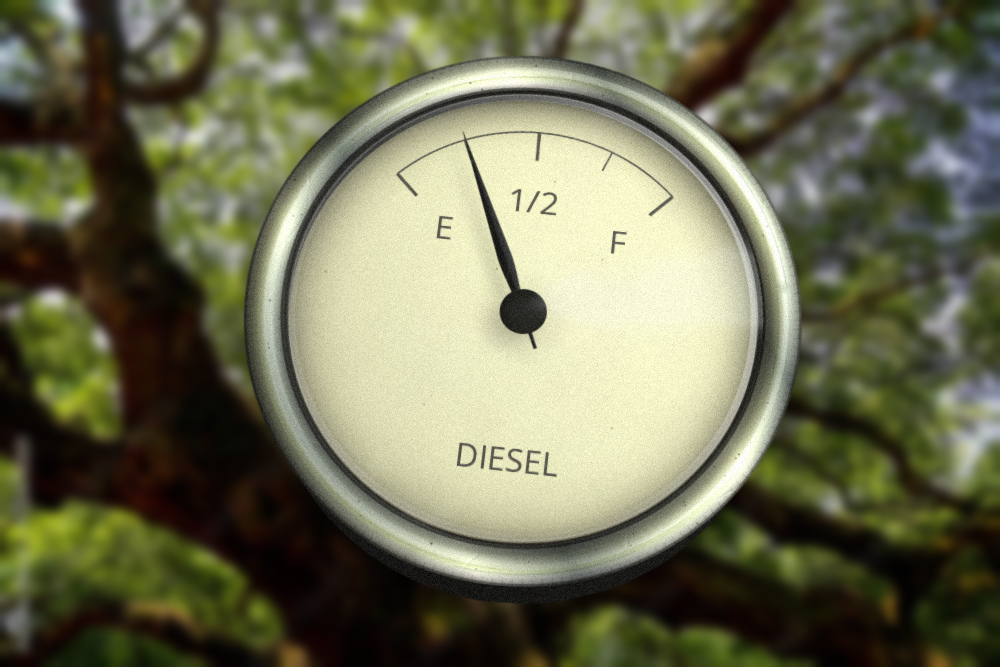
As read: value=0.25
